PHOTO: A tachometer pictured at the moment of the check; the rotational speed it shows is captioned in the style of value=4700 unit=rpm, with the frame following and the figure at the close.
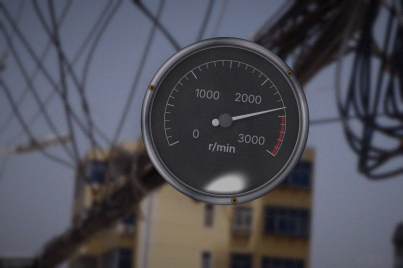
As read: value=2400 unit=rpm
